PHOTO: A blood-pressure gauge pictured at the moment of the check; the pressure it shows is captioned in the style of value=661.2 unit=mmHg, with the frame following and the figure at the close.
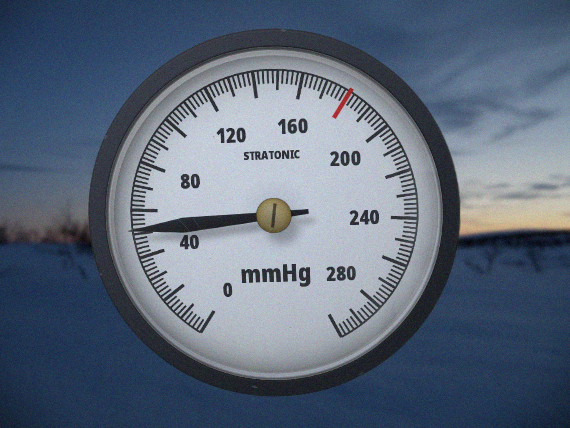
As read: value=52 unit=mmHg
